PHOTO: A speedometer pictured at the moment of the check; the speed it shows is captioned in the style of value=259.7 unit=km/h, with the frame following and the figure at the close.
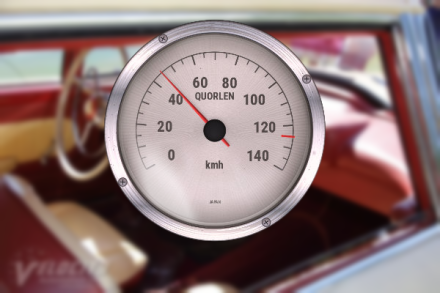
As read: value=45 unit=km/h
